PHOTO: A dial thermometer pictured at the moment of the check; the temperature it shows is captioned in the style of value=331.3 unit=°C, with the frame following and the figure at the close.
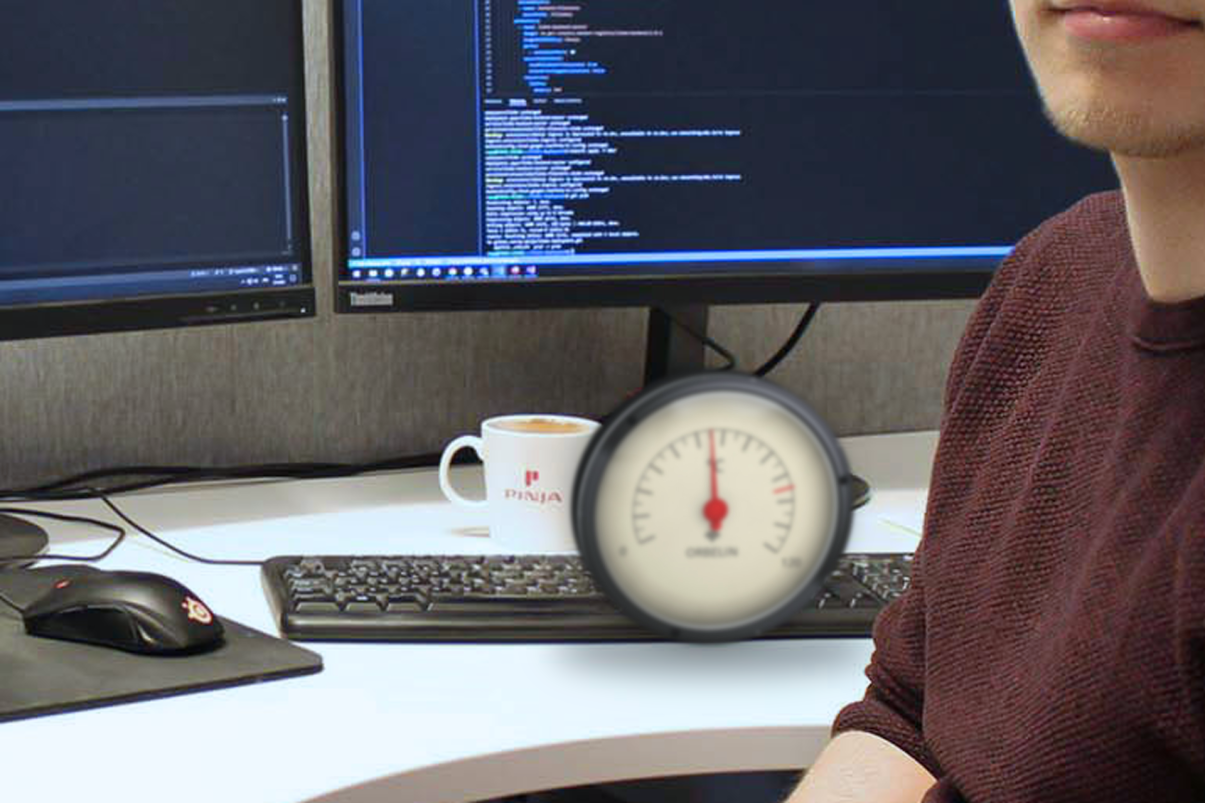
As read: value=55 unit=°C
